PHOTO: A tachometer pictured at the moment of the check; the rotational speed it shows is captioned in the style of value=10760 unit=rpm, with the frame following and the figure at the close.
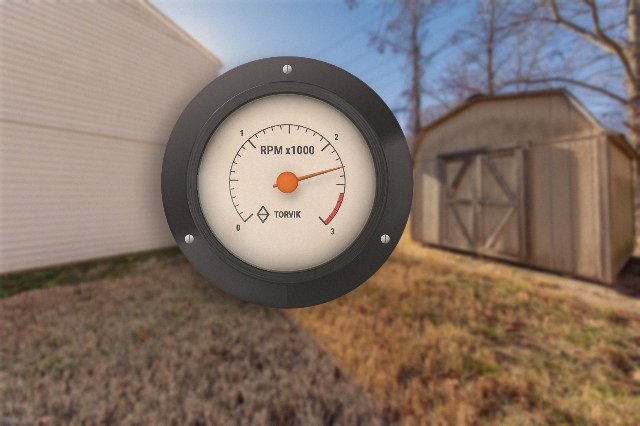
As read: value=2300 unit=rpm
